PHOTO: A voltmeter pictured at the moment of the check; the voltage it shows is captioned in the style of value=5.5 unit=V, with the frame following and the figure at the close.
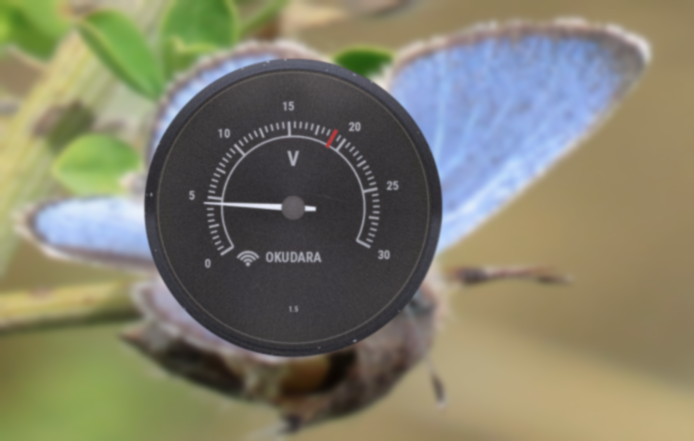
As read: value=4.5 unit=V
